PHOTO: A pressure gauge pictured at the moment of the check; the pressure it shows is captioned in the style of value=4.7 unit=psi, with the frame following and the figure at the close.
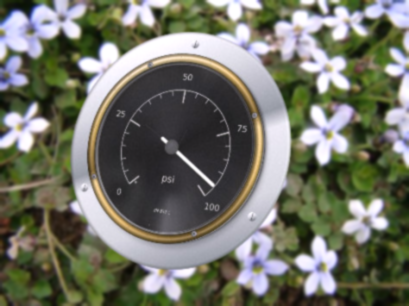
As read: value=95 unit=psi
